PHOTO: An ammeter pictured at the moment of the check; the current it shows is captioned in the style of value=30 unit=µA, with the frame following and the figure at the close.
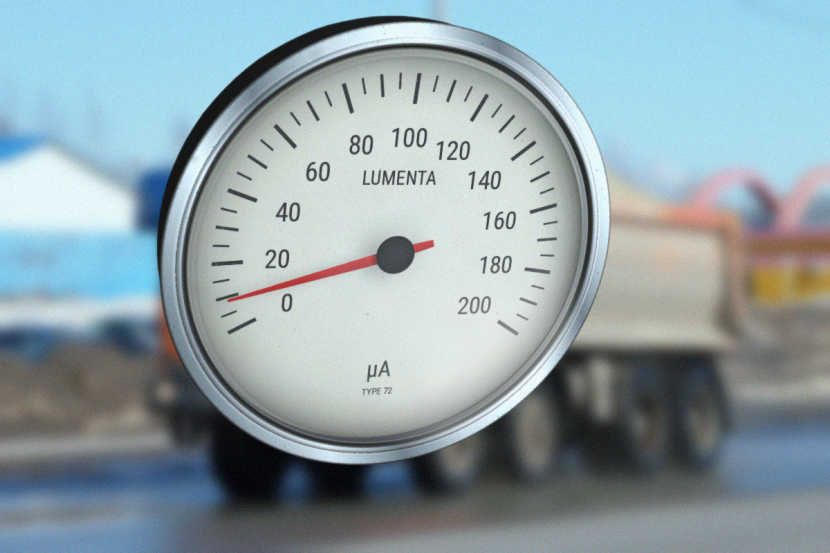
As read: value=10 unit=µA
